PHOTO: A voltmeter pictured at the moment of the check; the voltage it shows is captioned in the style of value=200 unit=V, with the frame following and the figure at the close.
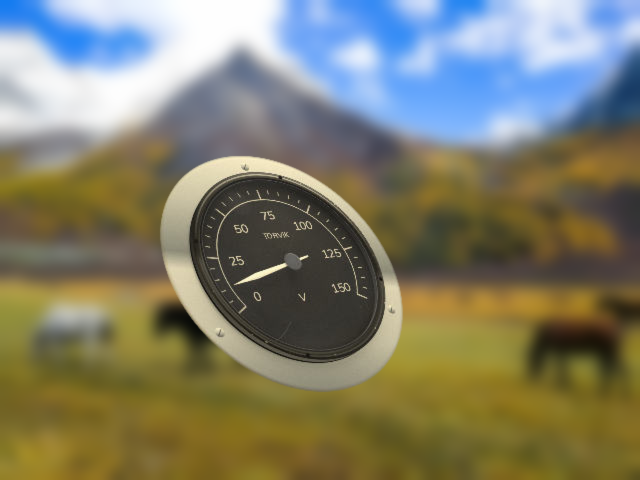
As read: value=10 unit=V
